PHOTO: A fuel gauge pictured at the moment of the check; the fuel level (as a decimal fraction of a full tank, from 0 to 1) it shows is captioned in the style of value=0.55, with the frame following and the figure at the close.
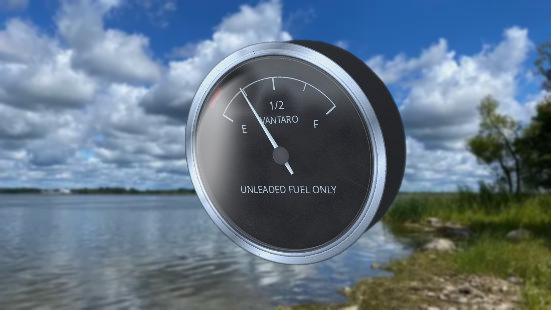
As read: value=0.25
